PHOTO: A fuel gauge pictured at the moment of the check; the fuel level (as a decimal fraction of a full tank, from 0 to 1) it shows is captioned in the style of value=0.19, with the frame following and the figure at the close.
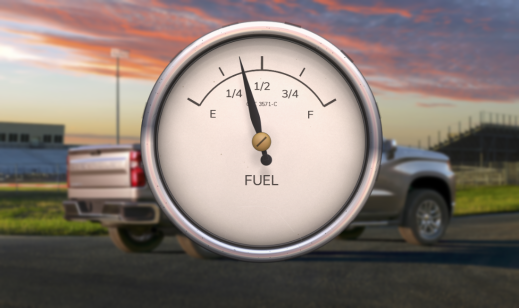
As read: value=0.375
